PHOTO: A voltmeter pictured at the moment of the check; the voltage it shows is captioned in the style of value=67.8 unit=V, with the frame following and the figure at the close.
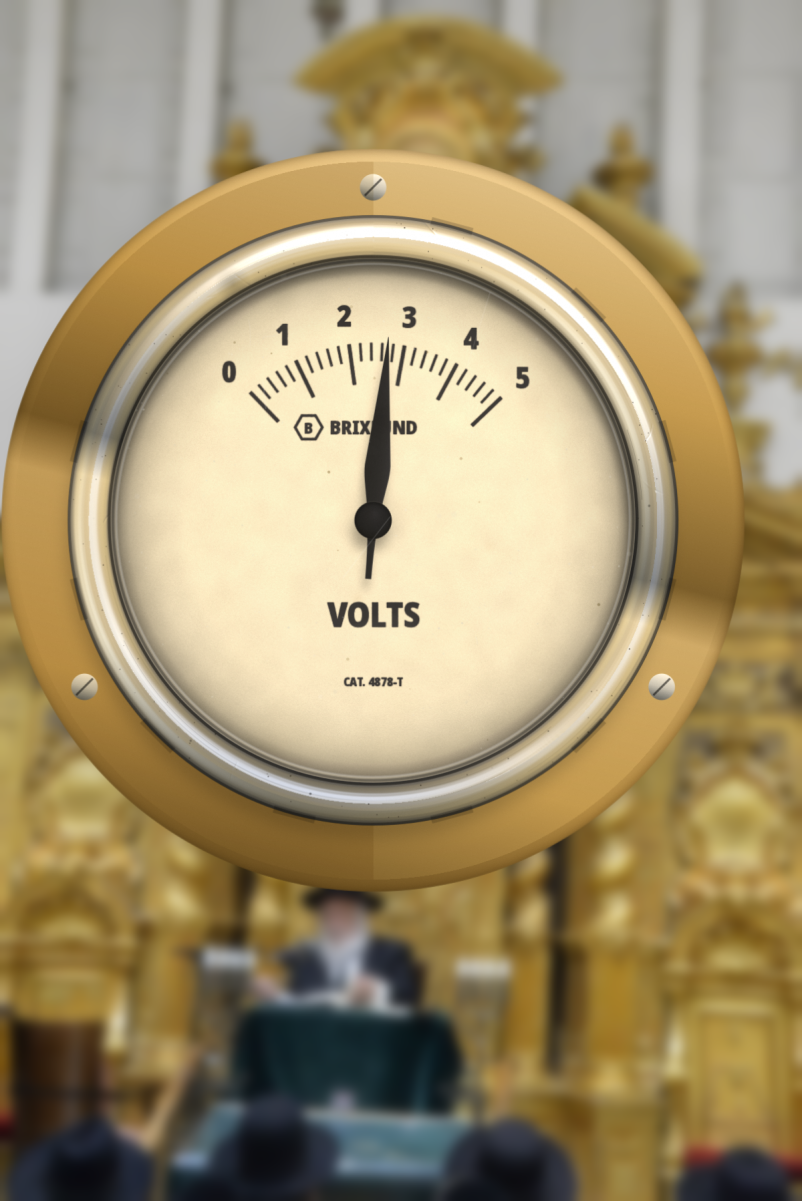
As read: value=2.7 unit=V
